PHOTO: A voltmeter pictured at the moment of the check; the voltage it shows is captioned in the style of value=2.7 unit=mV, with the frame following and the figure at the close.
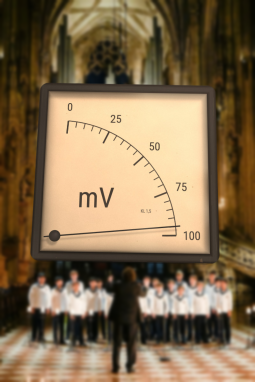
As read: value=95 unit=mV
